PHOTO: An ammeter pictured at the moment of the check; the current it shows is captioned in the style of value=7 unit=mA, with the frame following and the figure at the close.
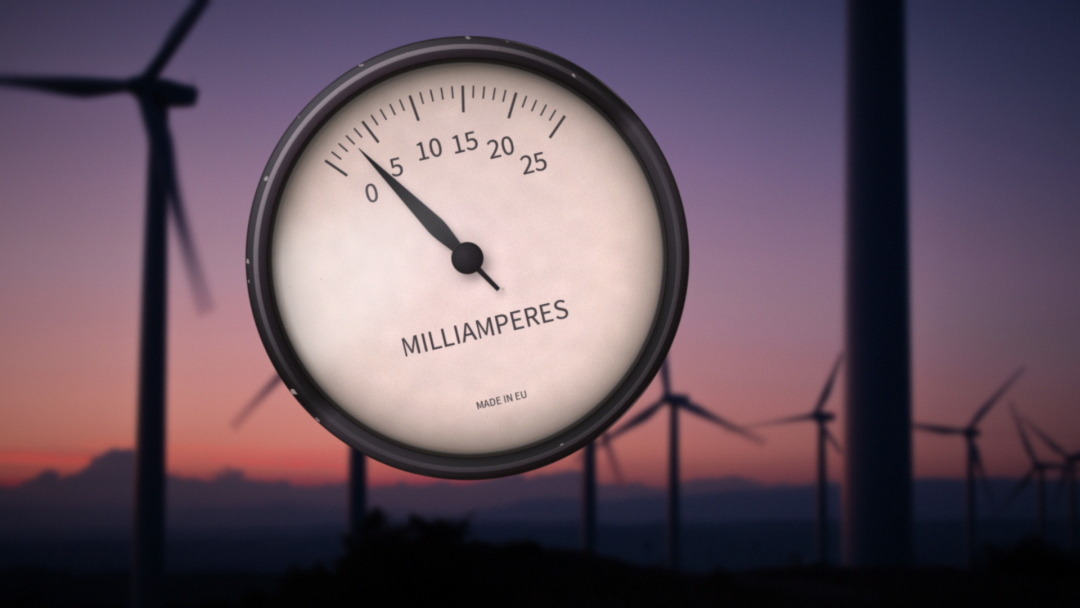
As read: value=3 unit=mA
